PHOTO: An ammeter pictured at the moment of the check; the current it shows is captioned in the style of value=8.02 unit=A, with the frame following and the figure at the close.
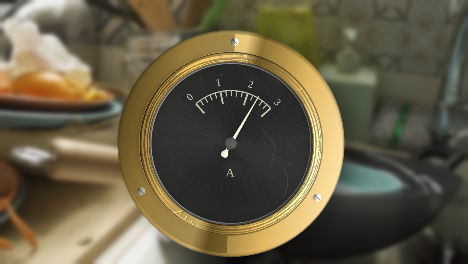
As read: value=2.4 unit=A
